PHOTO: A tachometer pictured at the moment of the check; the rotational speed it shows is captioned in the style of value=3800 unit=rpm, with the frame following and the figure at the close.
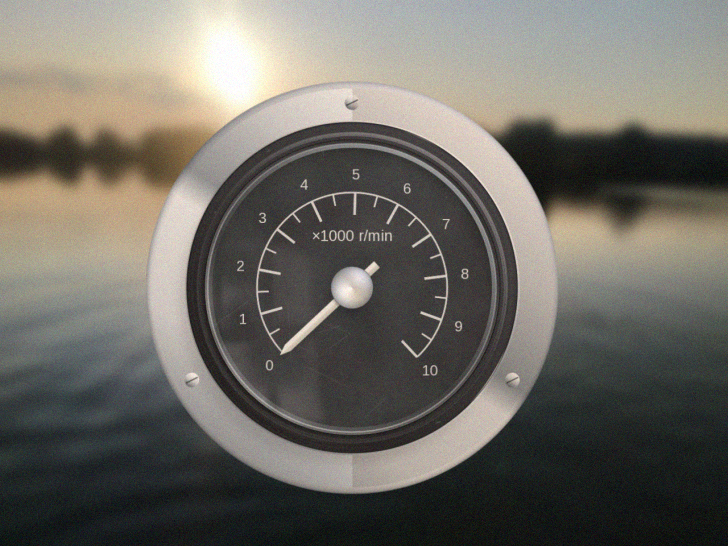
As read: value=0 unit=rpm
